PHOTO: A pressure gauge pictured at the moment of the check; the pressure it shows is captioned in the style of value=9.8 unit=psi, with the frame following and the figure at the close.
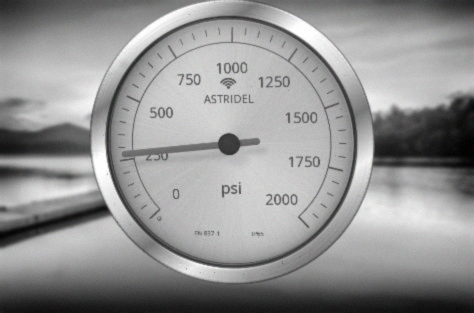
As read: value=275 unit=psi
